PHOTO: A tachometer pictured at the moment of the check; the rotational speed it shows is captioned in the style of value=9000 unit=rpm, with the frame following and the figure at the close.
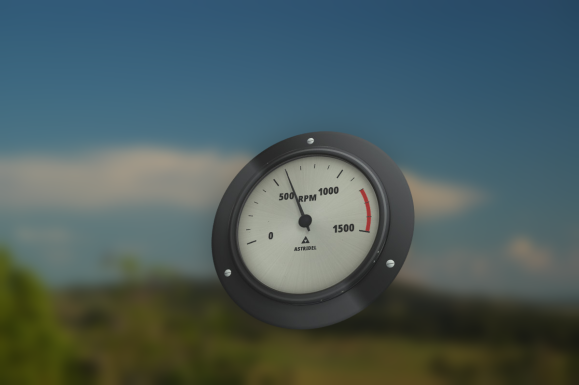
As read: value=600 unit=rpm
